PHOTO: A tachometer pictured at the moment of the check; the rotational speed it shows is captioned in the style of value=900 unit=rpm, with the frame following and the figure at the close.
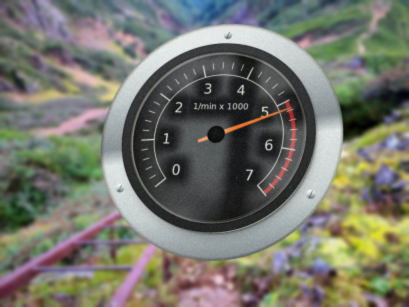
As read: value=5200 unit=rpm
